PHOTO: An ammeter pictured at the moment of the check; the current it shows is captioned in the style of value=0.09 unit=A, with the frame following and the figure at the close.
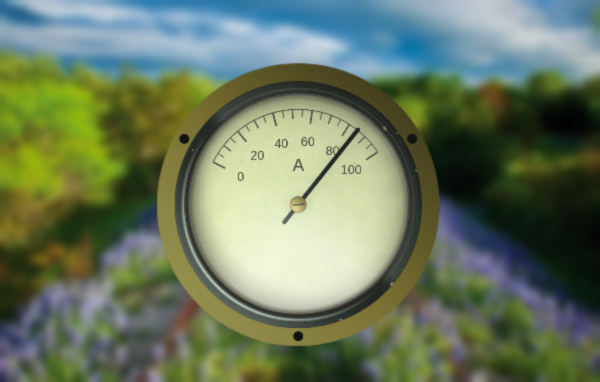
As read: value=85 unit=A
